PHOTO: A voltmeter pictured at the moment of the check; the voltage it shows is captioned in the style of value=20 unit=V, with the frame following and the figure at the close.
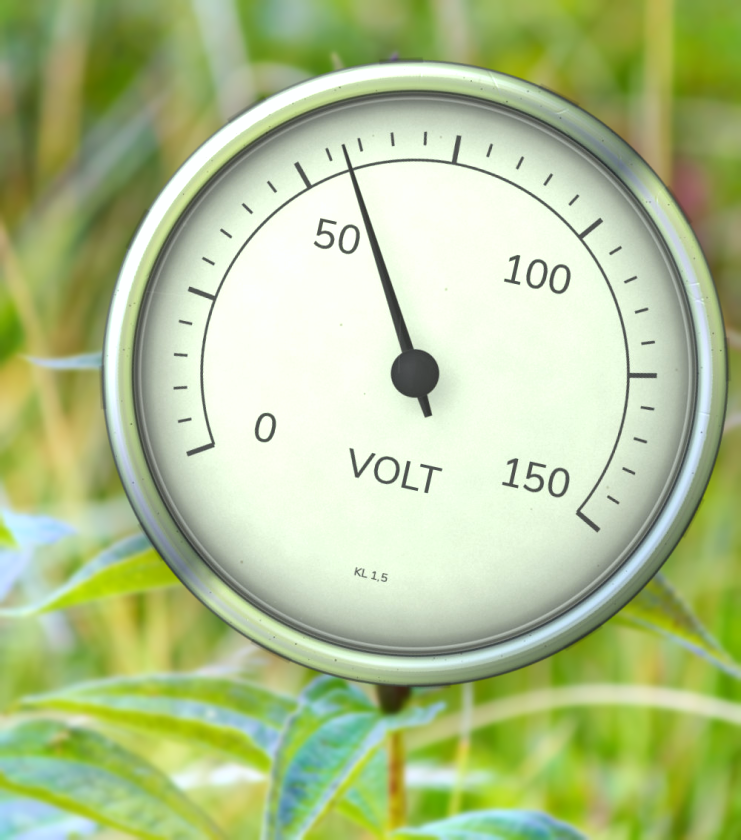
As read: value=57.5 unit=V
